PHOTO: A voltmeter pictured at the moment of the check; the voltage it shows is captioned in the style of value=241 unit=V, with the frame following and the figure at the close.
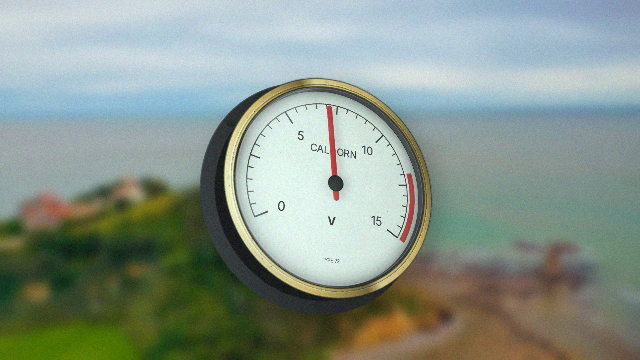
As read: value=7 unit=V
